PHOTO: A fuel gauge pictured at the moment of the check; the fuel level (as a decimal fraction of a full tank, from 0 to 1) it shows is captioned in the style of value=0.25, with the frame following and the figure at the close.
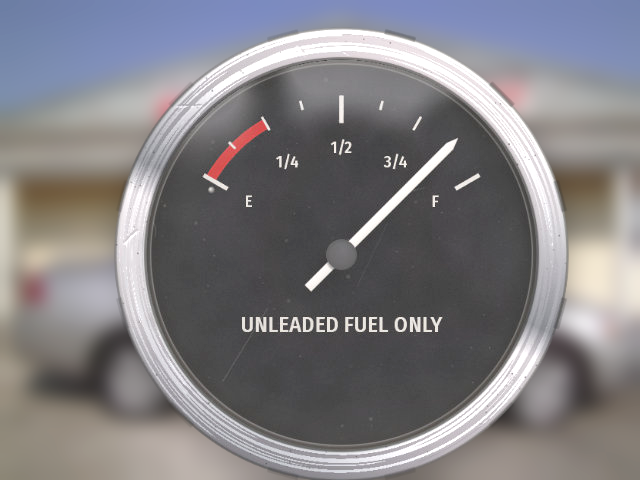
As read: value=0.875
